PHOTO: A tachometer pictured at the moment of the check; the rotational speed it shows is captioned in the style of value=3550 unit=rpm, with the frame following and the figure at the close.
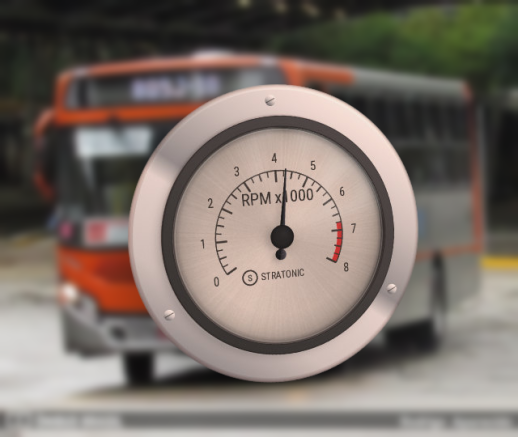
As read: value=4250 unit=rpm
